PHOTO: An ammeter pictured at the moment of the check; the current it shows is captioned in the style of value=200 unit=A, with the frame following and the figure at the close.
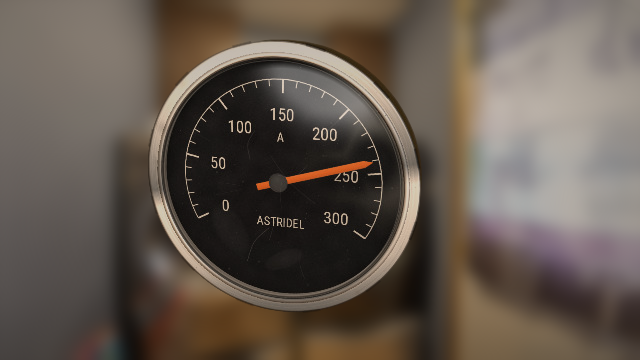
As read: value=240 unit=A
